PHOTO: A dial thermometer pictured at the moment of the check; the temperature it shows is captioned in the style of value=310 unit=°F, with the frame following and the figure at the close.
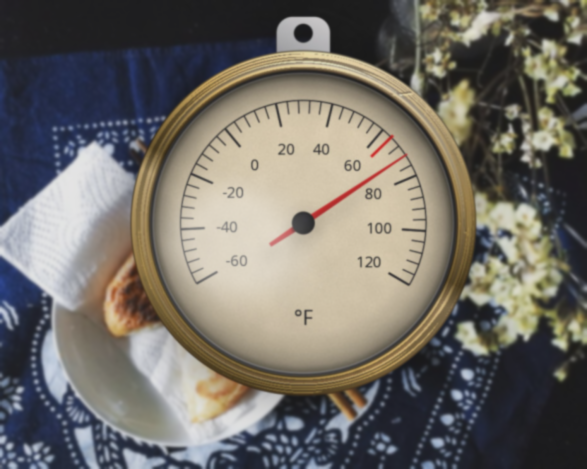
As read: value=72 unit=°F
